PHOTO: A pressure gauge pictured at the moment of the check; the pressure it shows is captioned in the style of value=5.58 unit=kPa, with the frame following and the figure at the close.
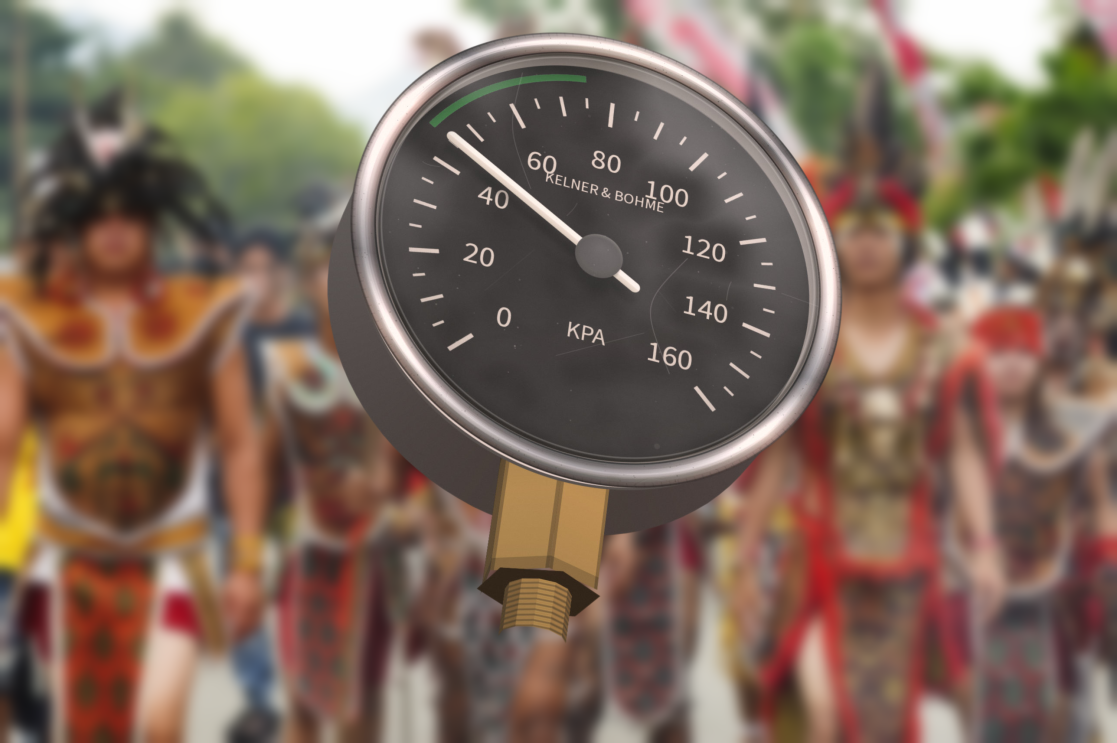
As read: value=45 unit=kPa
